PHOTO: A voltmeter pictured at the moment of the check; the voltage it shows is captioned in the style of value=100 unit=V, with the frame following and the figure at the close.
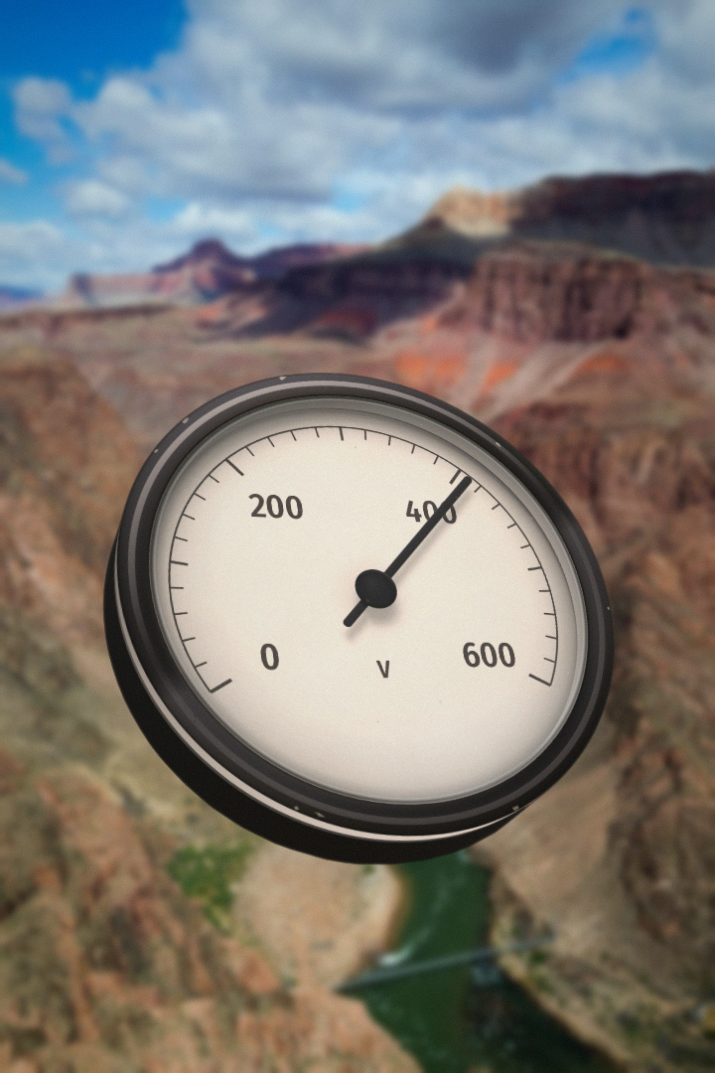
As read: value=410 unit=V
